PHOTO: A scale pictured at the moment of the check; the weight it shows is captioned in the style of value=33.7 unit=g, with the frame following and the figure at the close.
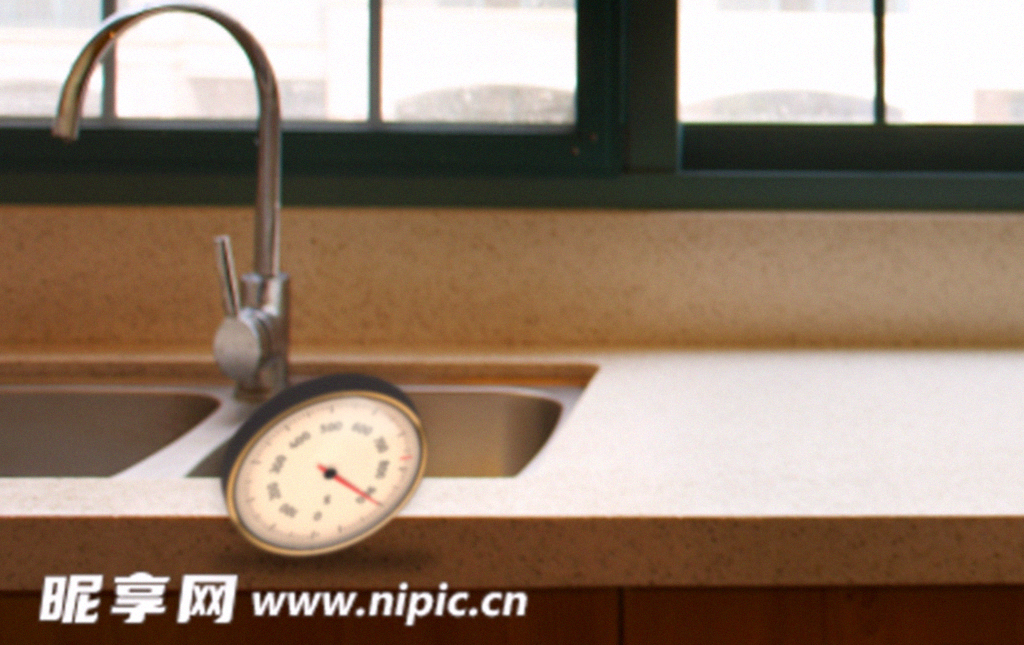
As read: value=900 unit=g
